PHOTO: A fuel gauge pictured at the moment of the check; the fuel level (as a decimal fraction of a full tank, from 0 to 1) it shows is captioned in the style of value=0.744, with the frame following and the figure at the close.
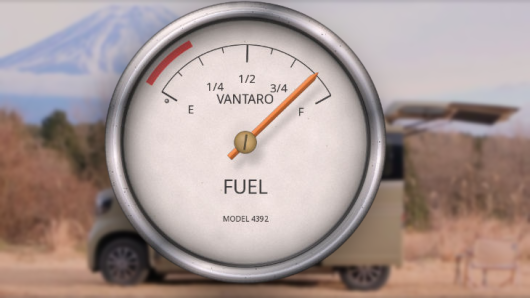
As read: value=0.875
